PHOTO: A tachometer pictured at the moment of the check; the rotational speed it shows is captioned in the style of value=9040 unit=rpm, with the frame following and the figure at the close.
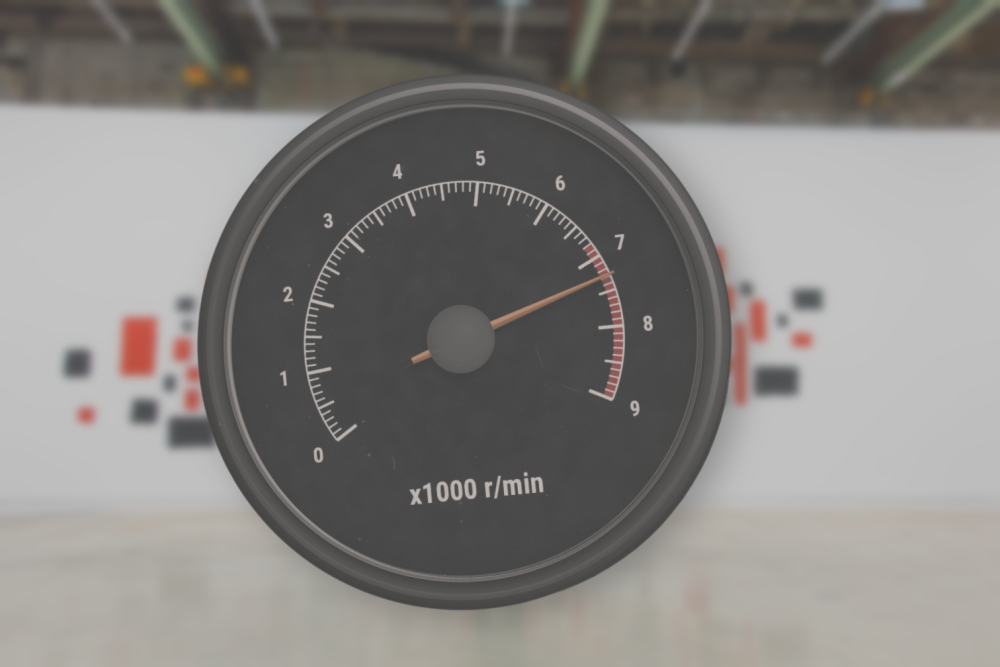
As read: value=7300 unit=rpm
